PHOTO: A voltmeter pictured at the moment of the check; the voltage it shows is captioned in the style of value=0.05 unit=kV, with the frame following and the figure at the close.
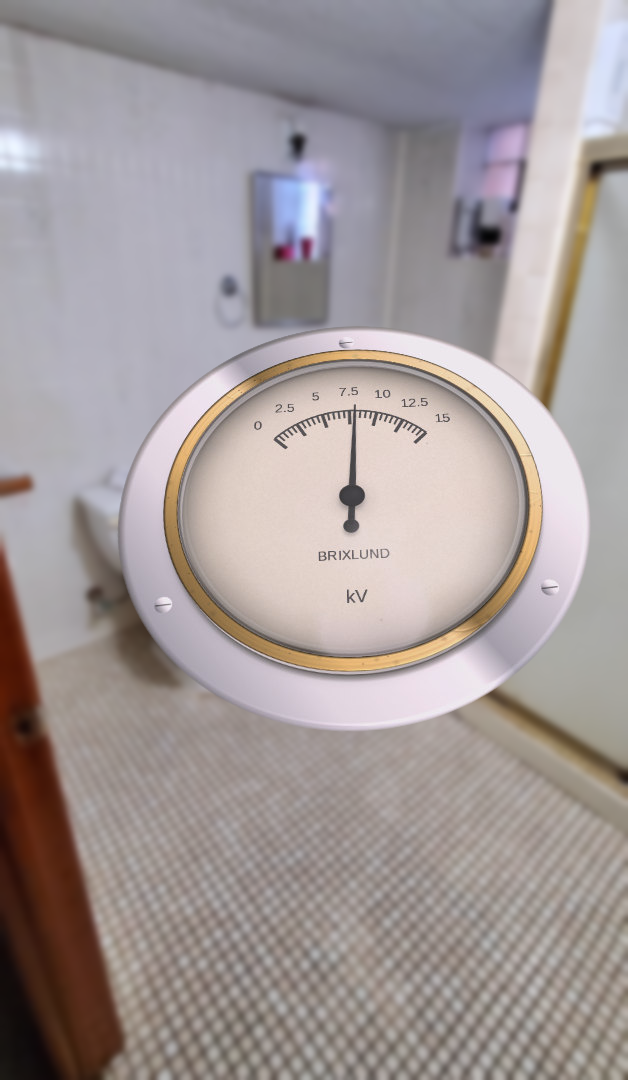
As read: value=8 unit=kV
